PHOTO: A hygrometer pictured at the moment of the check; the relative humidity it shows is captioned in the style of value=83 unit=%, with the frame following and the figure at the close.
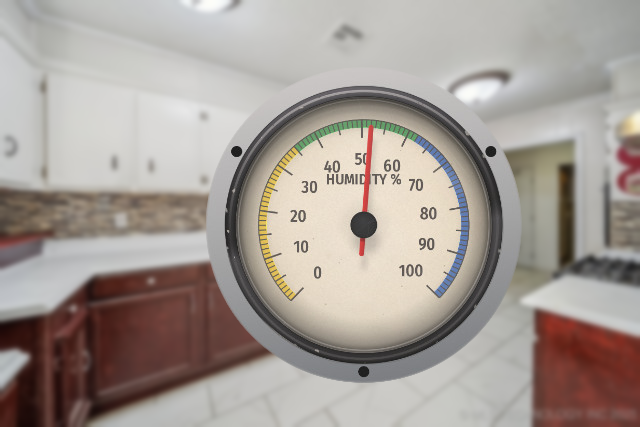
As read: value=52 unit=%
